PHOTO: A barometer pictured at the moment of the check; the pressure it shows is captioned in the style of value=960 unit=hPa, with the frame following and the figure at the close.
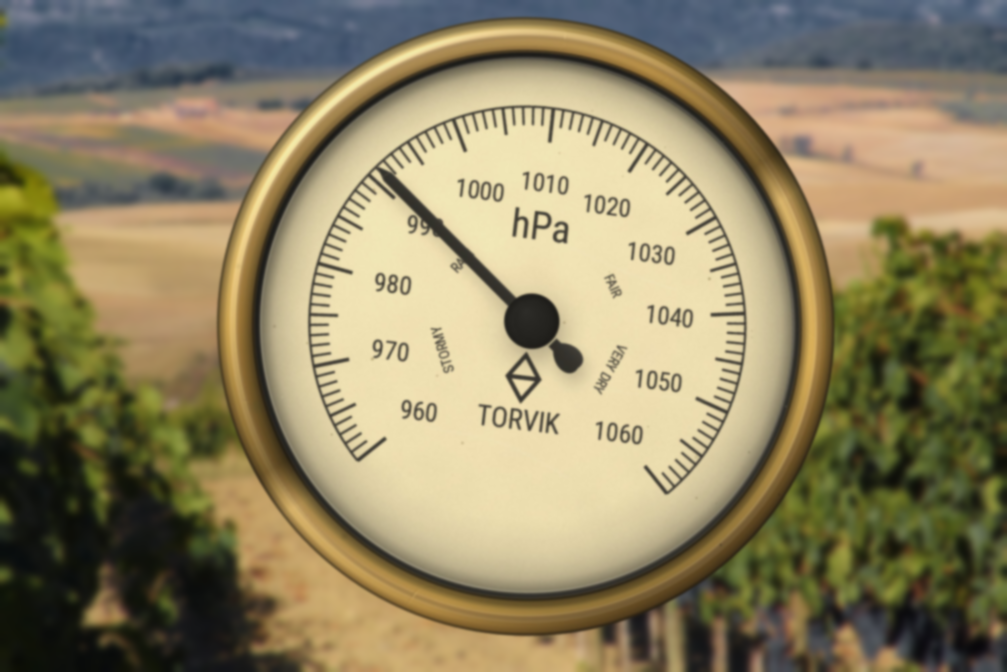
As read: value=991 unit=hPa
